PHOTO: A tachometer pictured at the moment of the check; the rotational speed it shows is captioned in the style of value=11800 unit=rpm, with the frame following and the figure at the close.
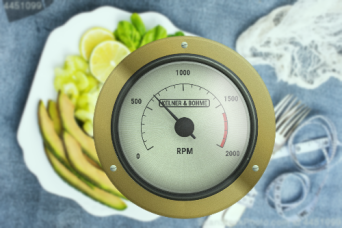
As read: value=650 unit=rpm
